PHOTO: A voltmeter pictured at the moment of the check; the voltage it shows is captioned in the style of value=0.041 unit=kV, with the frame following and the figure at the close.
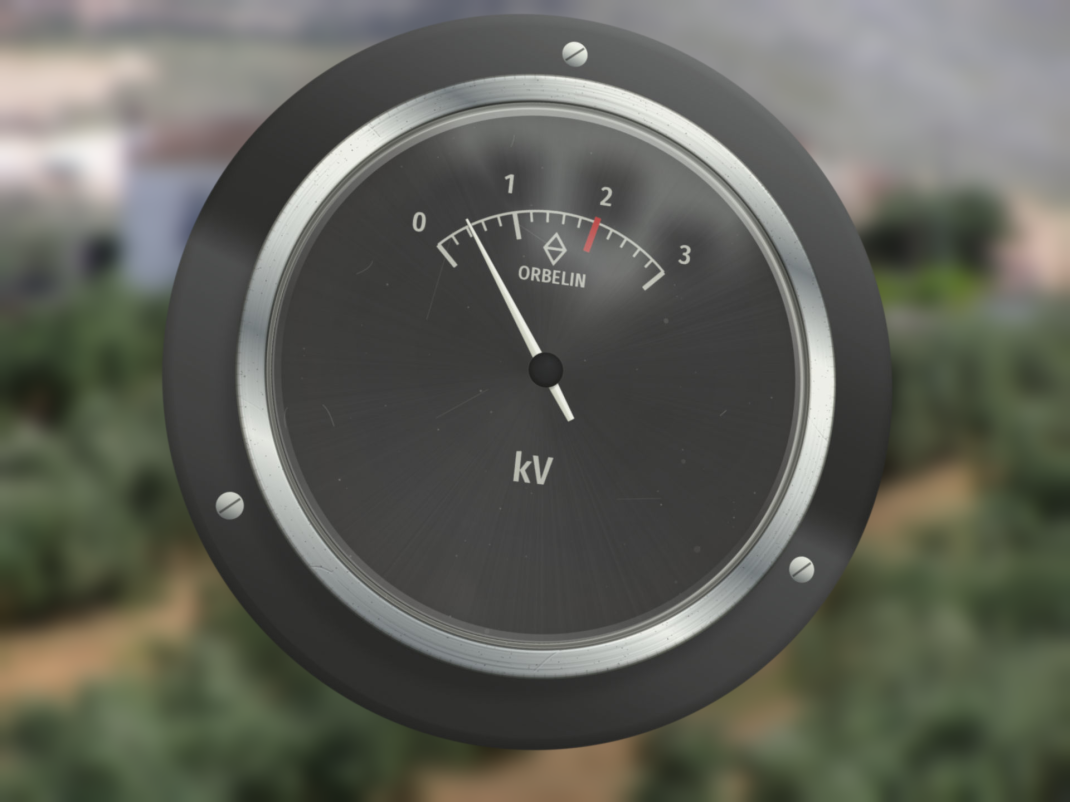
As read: value=0.4 unit=kV
